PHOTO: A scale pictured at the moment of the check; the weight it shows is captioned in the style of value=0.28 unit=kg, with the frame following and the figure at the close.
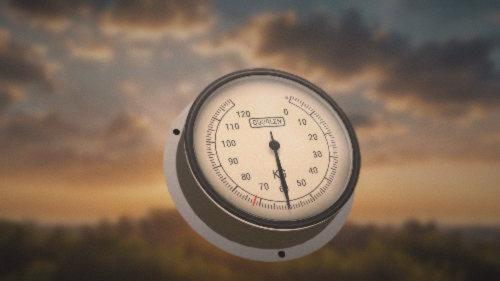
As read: value=60 unit=kg
